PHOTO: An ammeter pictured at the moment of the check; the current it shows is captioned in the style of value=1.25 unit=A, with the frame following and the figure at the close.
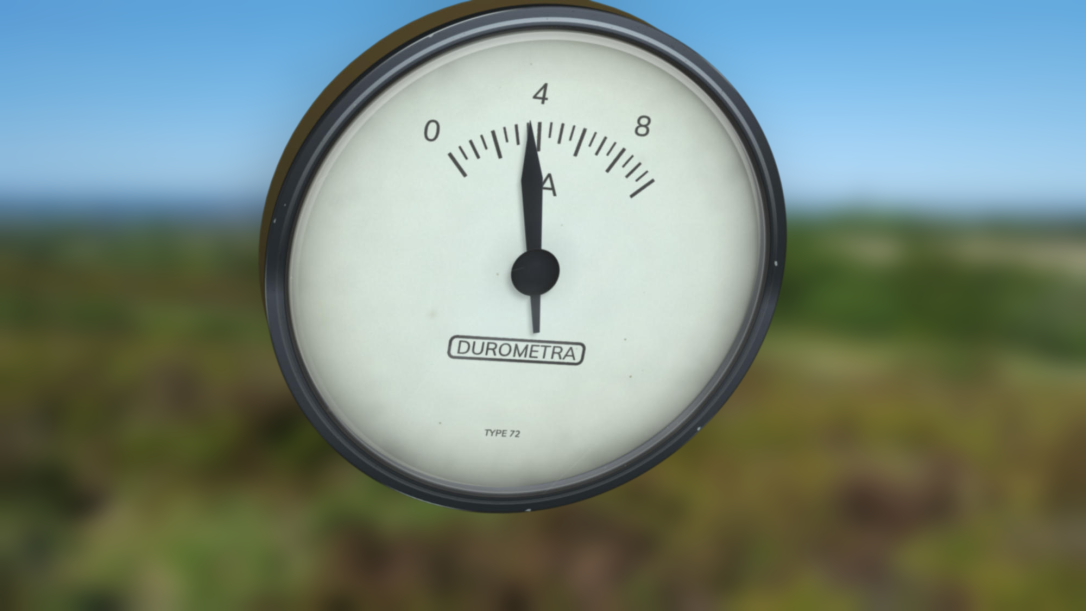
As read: value=3.5 unit=A
